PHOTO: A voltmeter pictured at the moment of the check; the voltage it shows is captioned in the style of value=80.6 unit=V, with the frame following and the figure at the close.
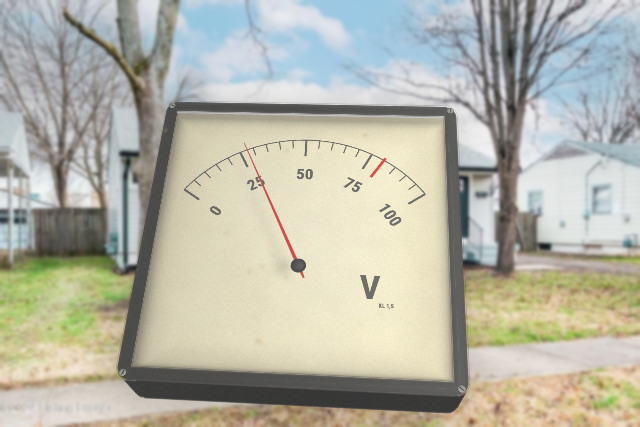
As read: value=27.5 unit=V
